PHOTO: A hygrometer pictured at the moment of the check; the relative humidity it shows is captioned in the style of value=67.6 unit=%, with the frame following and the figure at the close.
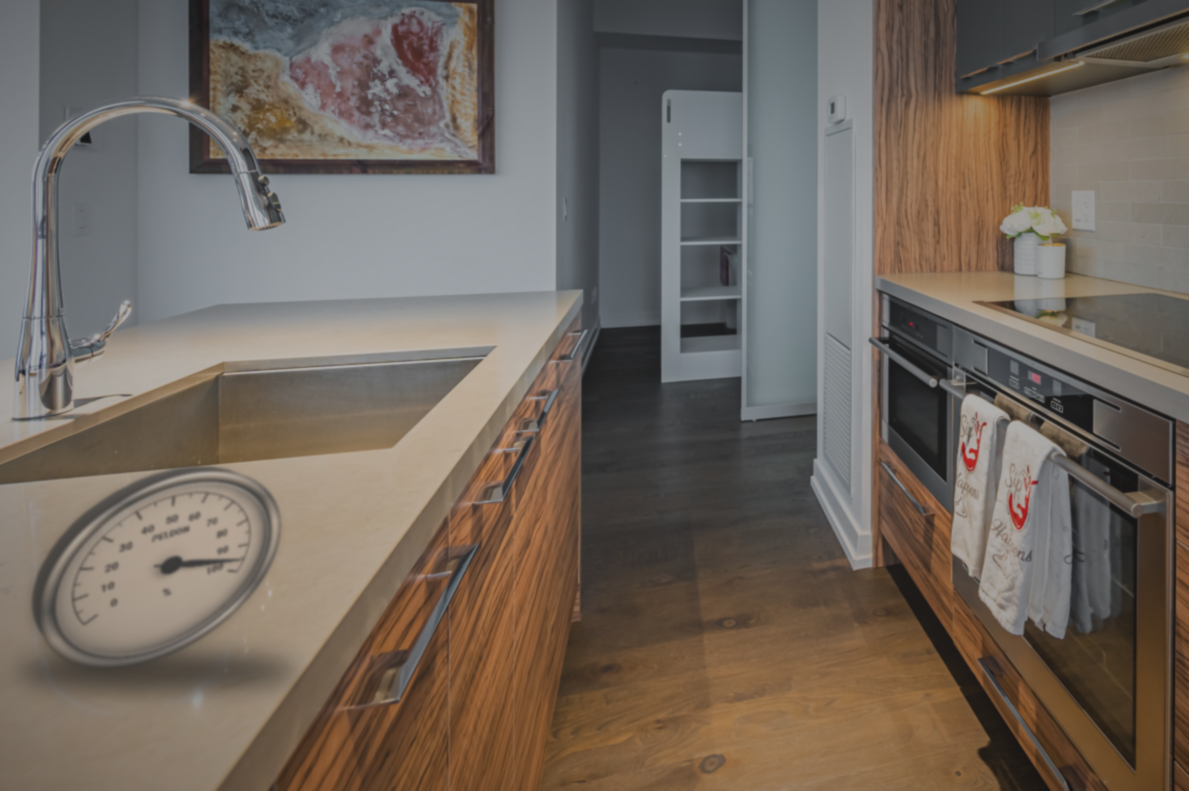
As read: value=95 unit=%
